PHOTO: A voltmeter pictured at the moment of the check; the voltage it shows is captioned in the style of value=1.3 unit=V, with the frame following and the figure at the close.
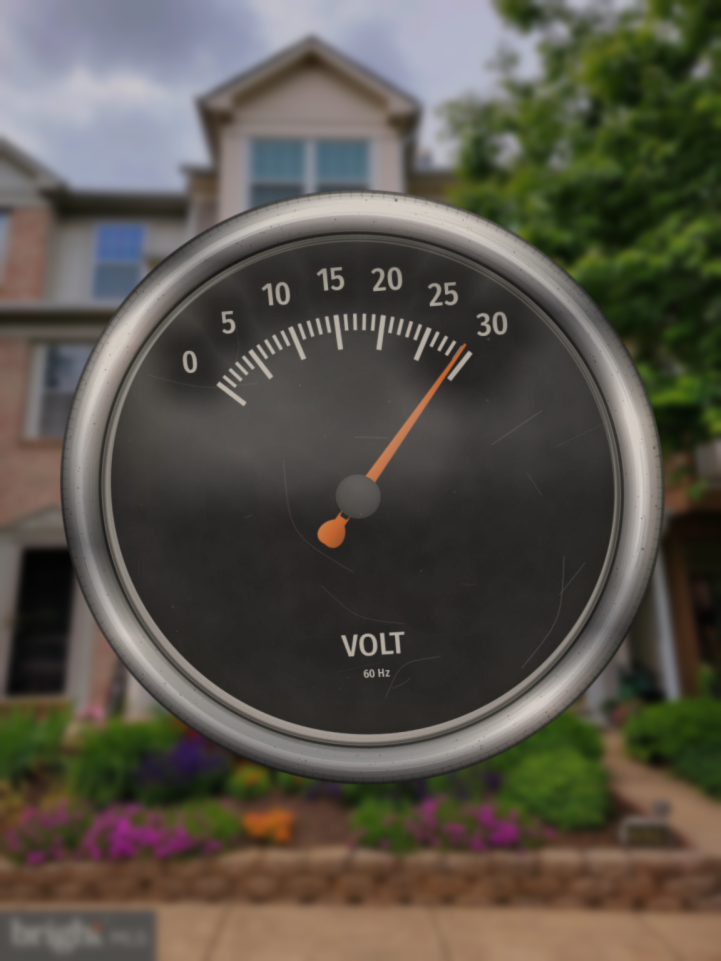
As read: value=29 unit=V
